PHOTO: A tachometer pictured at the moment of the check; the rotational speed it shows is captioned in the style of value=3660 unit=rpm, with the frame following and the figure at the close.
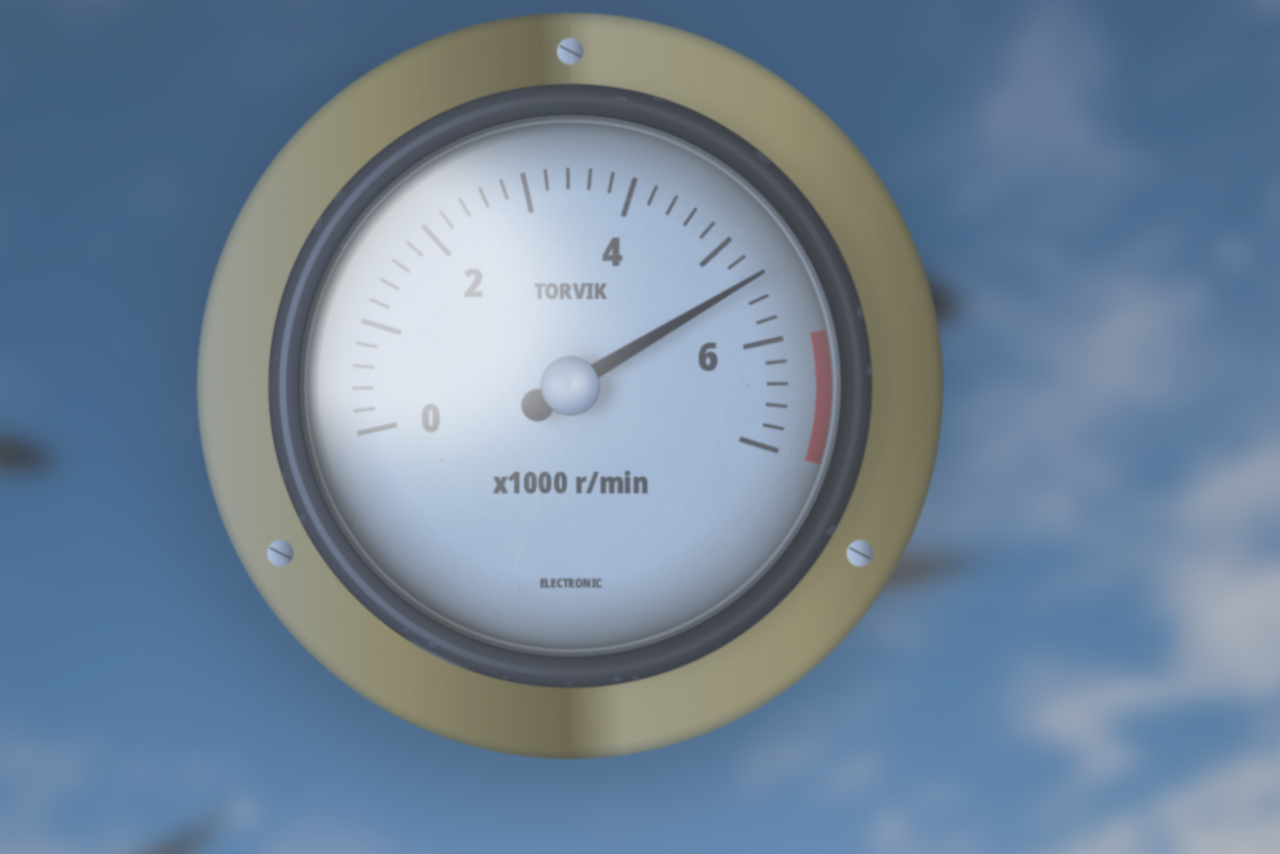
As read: value=5400 unit=rpm
